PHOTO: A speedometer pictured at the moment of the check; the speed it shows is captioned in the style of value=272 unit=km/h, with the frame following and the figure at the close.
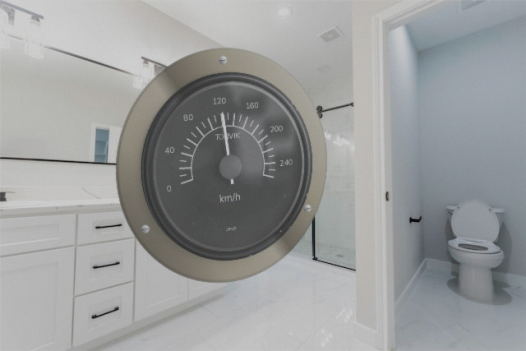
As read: value=120 unit=km/h
